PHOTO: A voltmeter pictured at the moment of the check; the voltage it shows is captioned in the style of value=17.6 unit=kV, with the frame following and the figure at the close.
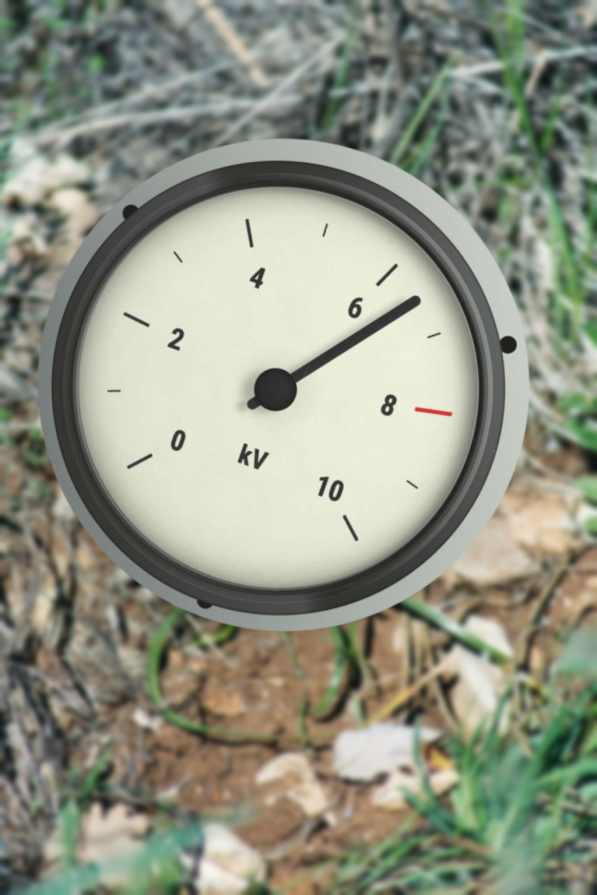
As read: value=6.5 unit=kV
